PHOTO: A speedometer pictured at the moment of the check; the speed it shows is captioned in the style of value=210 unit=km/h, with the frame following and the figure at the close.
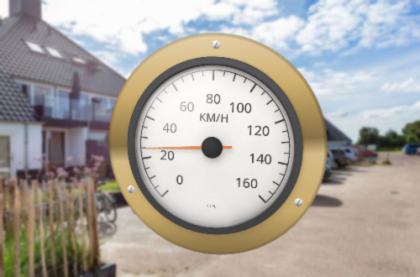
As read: value=25 unit=km/h
